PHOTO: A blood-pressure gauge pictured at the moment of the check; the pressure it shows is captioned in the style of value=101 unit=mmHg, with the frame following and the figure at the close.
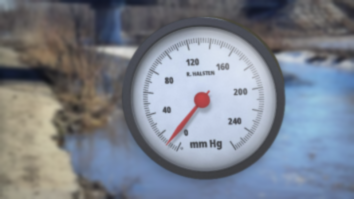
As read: value=10 unit=mmHg
